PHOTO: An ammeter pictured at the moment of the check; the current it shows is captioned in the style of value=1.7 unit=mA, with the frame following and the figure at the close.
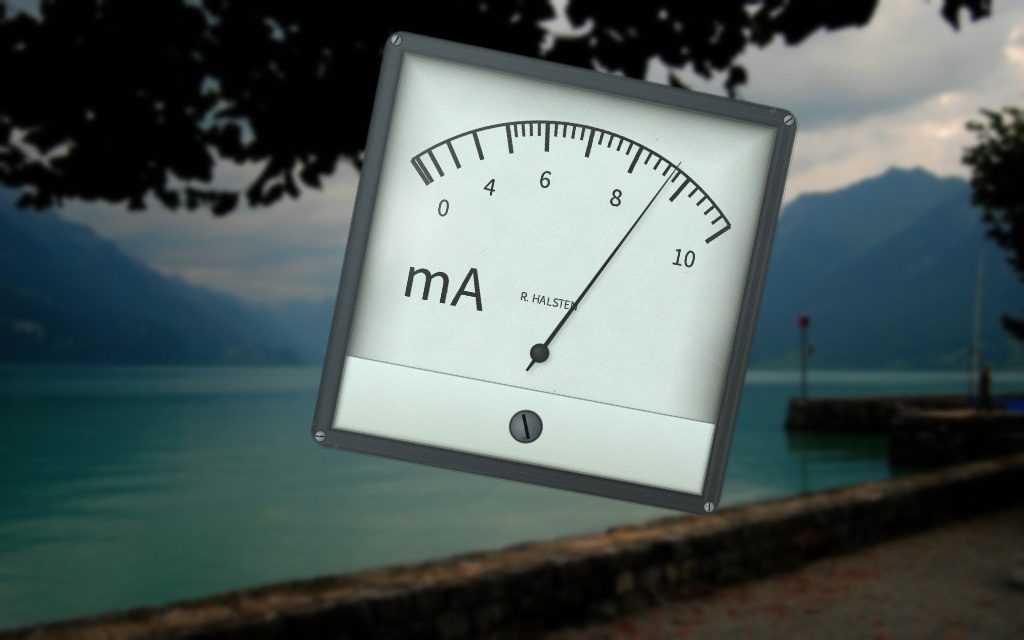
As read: value=8.7 unit=mA
